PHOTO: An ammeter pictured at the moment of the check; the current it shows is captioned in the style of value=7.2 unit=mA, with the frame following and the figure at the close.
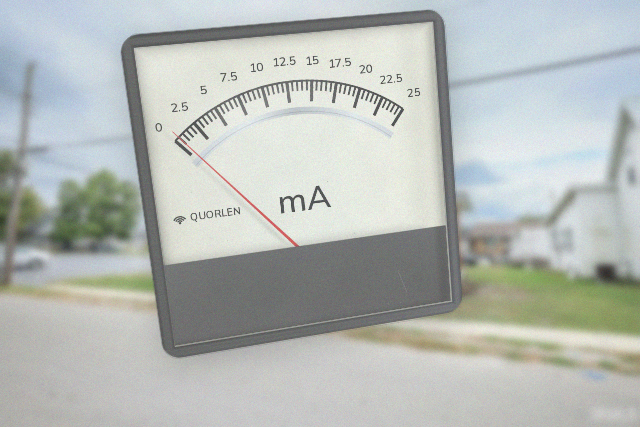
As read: value=0.5 unit=mA
